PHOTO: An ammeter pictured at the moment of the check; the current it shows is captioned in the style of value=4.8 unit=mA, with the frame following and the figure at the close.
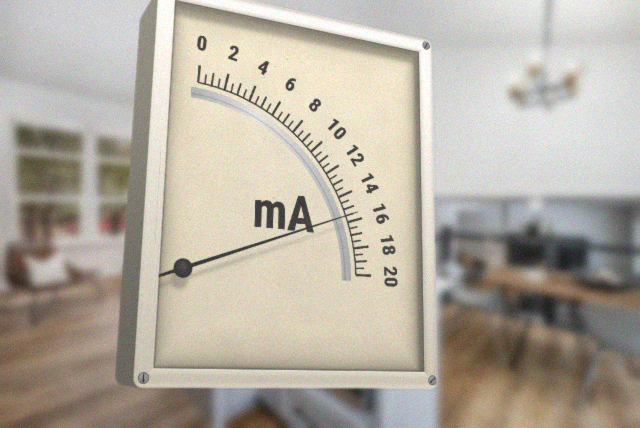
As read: value=15.5 unit=mA
